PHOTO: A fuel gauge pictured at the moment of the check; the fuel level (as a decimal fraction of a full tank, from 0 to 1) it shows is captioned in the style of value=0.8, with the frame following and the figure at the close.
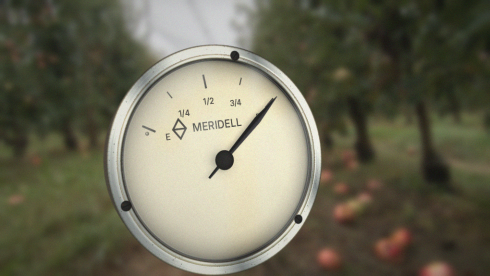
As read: value=1
